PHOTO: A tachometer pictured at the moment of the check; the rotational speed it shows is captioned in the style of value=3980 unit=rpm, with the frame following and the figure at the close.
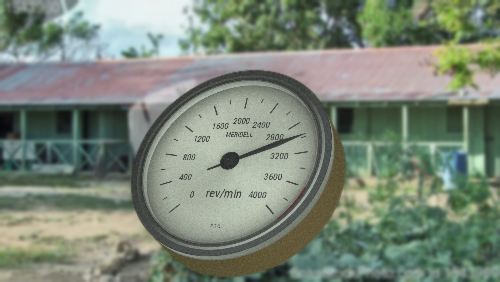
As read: value=3000 unit=rpm
